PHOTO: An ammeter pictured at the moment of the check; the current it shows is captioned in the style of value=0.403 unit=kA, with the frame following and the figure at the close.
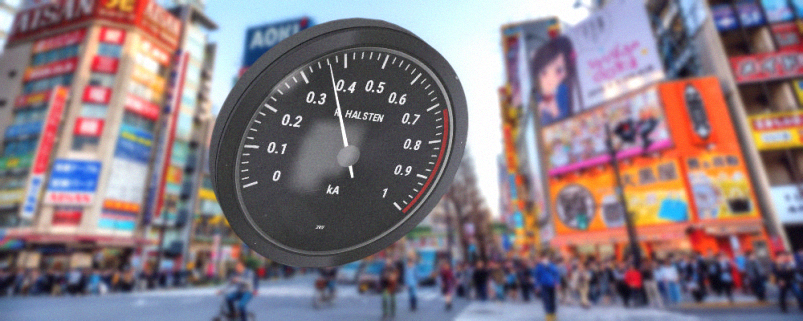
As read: value=0.36 unit=kA
